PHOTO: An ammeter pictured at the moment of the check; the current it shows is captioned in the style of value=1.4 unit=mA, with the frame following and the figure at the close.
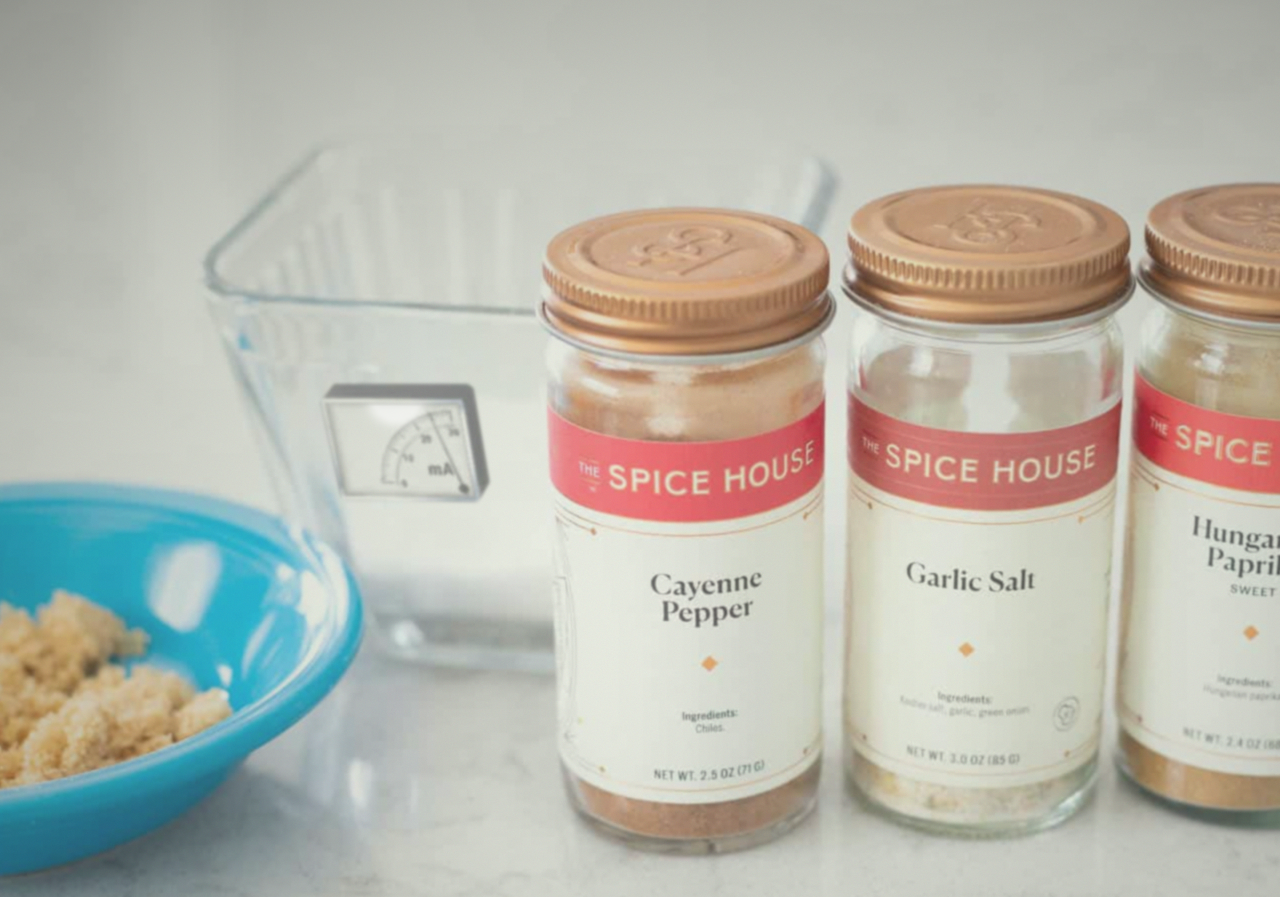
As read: value=25 unit=mA
